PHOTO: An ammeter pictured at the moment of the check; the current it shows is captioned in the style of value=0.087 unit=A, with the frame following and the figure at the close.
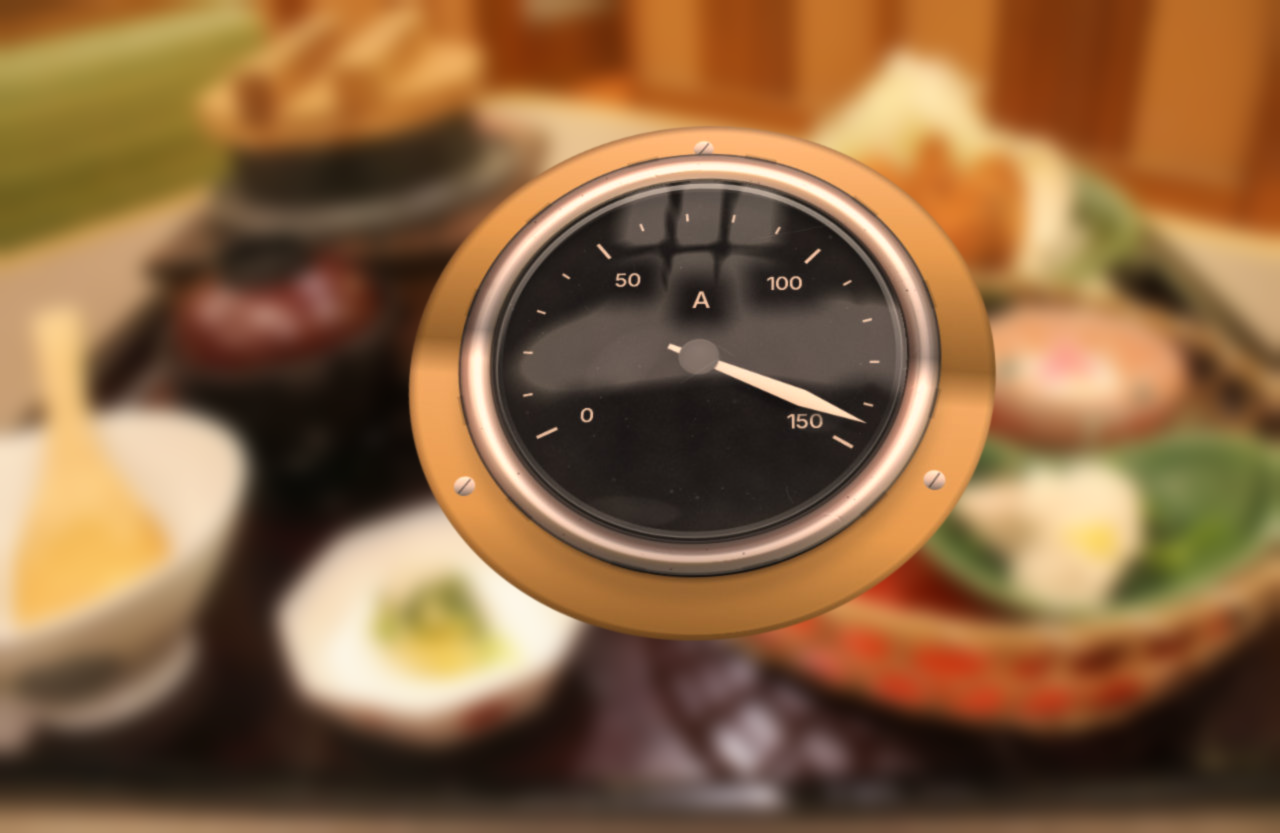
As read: value=145 unit=A
